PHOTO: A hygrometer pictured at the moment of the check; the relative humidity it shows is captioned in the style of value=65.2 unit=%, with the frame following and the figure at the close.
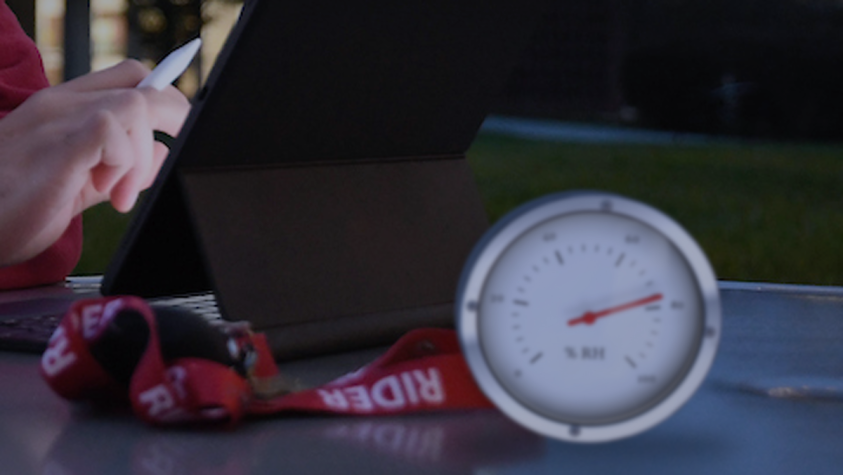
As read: value=76 unit=%
